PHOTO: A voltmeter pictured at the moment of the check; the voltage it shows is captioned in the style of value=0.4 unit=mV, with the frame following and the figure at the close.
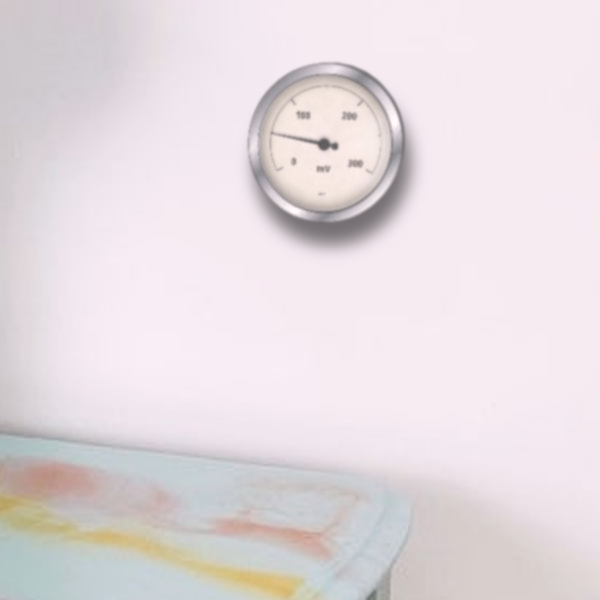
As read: value=50 unit=mV
